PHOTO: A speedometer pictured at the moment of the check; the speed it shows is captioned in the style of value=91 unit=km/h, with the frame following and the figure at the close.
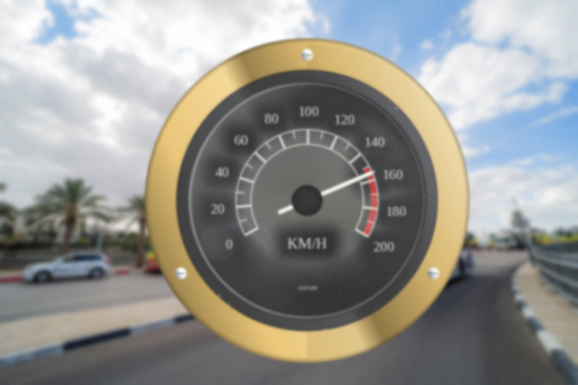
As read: value=155 unit=km/h
